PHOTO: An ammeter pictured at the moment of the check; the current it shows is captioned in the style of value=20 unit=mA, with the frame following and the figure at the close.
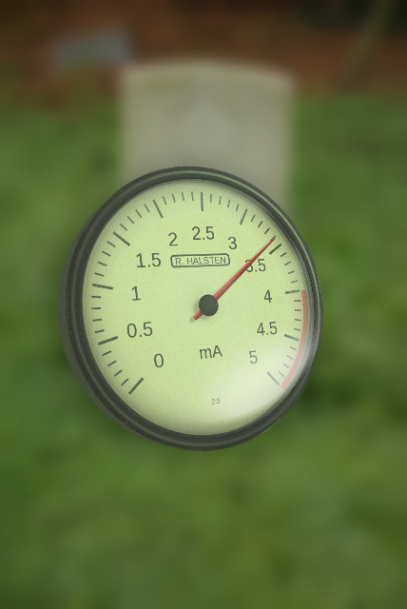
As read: value=3.4 unit=mA
